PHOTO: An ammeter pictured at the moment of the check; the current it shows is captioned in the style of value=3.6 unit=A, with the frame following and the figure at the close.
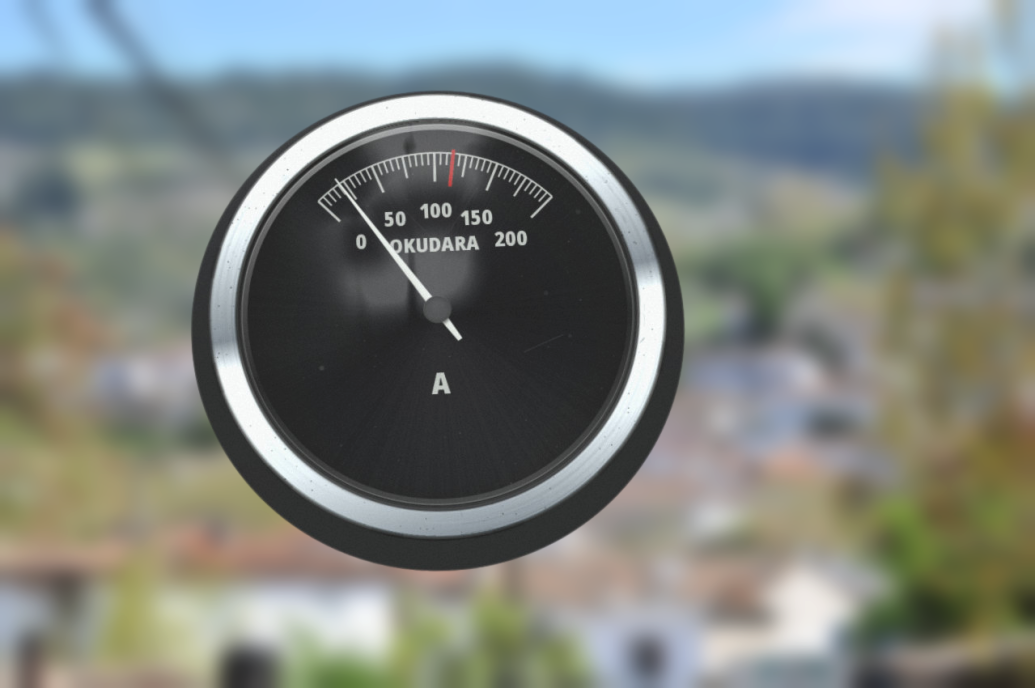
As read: value=20 unit=A
